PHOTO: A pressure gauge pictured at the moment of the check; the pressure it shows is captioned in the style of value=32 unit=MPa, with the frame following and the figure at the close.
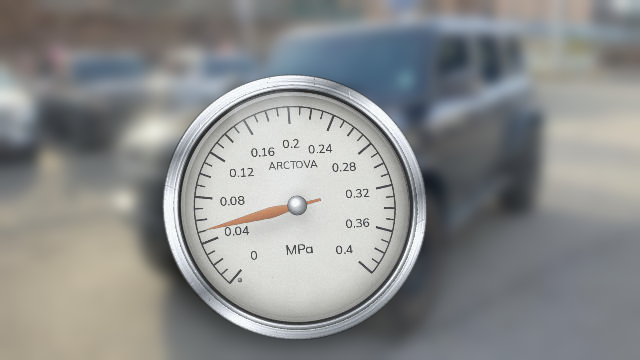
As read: value=0.05 unit=MPa
